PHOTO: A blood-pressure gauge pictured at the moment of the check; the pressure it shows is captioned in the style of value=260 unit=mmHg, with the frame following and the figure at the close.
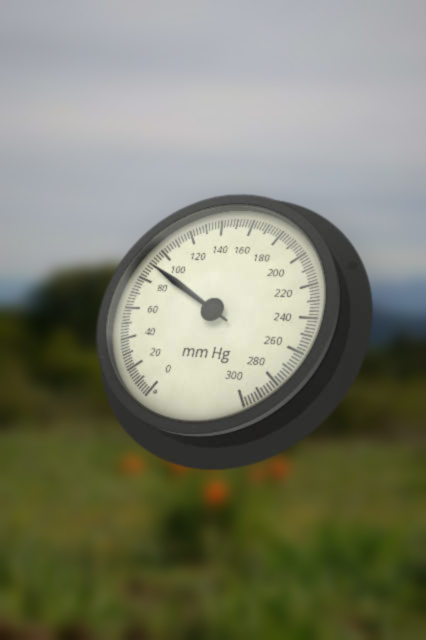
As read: value=90 unit=mmHg
